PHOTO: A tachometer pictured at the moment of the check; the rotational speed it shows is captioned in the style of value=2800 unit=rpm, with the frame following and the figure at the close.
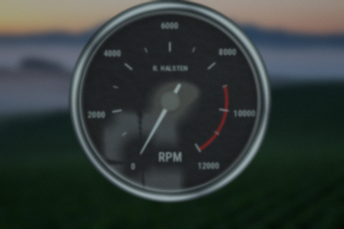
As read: value=0 unit=rpm
